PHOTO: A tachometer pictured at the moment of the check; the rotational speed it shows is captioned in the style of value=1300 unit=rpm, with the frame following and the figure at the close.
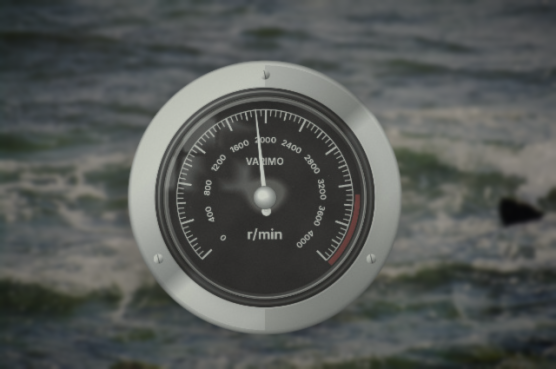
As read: value=1900 unit=rpm
